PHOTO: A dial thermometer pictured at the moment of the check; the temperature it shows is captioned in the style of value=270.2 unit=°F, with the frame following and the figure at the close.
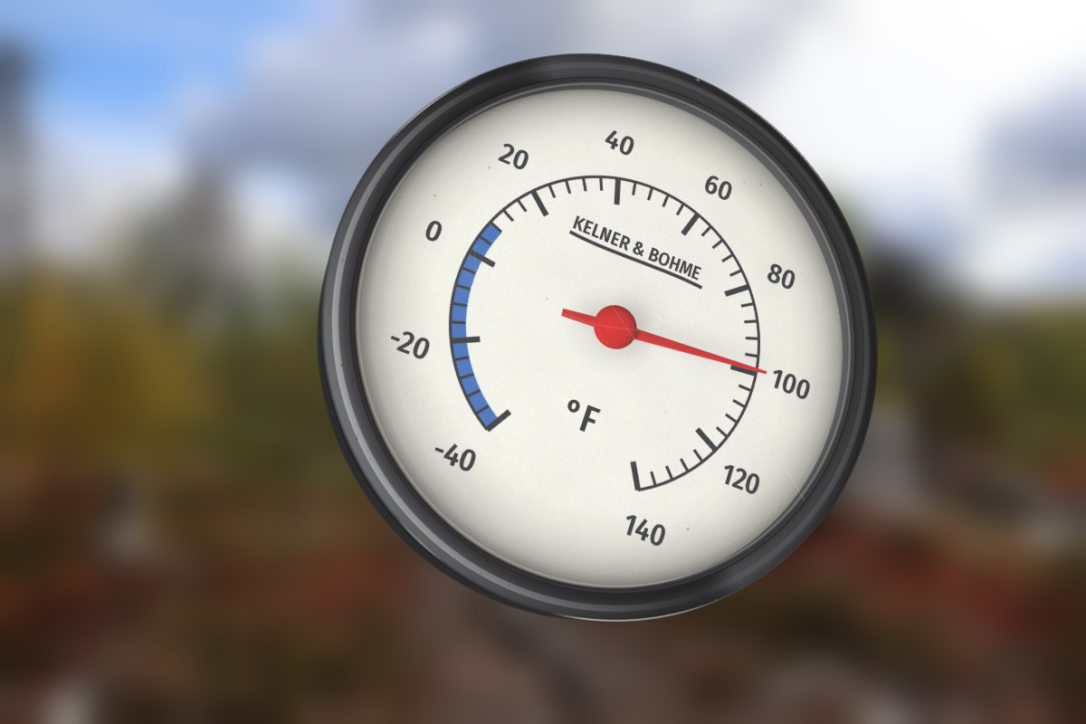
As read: value=100 unit=°F
